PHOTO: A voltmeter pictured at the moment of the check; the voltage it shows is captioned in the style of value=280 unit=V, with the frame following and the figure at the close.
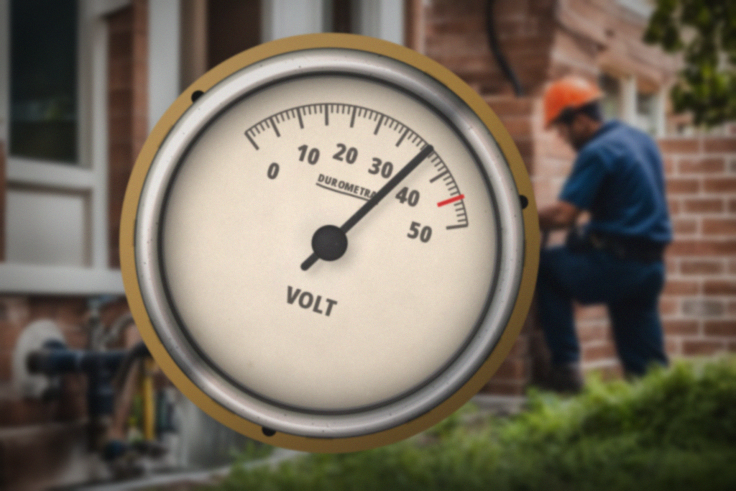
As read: value=35 unit=V
